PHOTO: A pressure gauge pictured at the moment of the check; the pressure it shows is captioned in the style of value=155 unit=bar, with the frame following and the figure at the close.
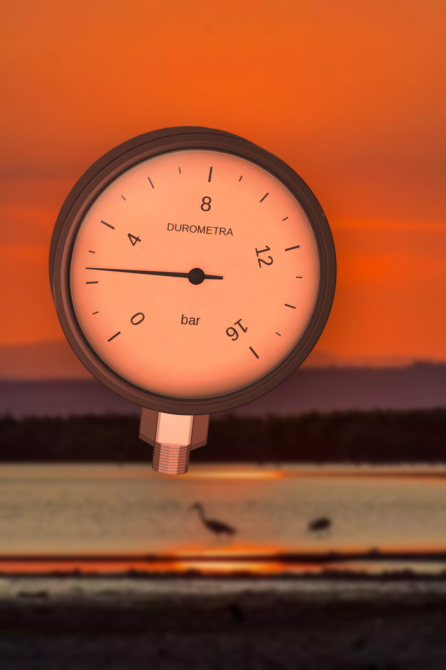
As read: value=2.5 unit=bar
